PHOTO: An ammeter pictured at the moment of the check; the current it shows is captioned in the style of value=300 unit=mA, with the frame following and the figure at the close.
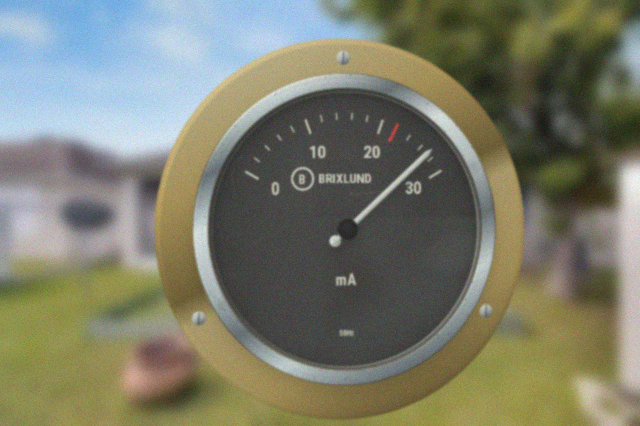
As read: value=27 unit=mA
